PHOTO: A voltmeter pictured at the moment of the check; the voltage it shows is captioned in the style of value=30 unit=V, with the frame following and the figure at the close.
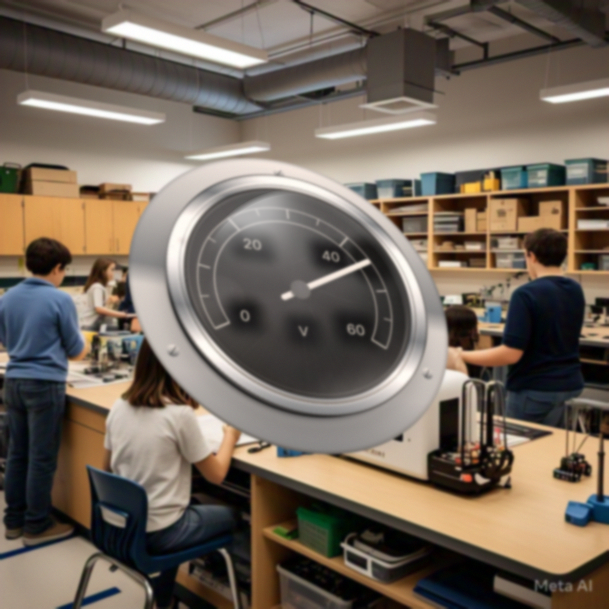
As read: value=45 unit=V
